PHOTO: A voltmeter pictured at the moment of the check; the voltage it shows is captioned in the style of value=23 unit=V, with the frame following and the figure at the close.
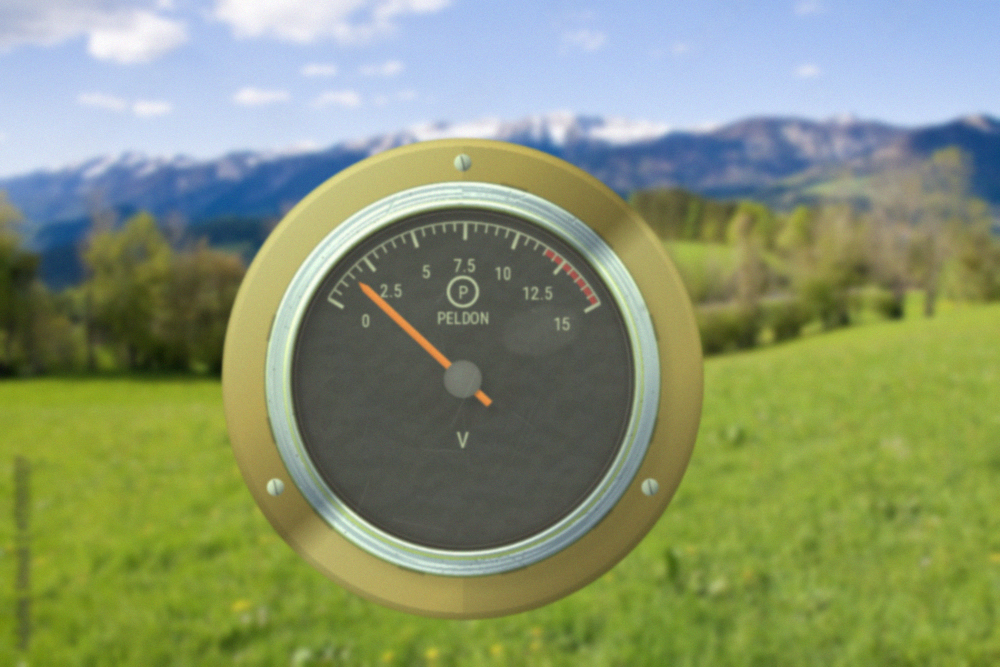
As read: value=1.5 unit=V
